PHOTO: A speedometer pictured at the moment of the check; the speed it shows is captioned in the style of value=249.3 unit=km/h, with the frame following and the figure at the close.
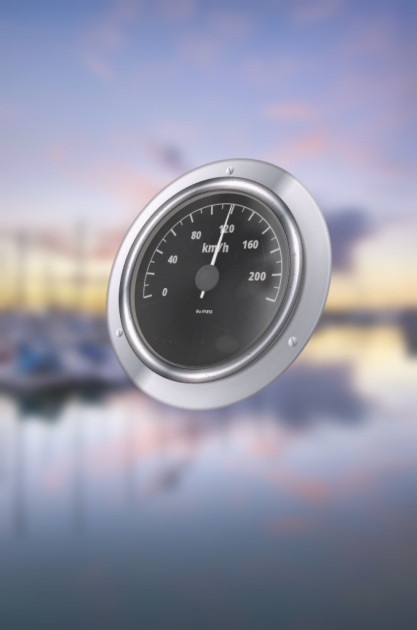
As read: value=120 unit=km/h
